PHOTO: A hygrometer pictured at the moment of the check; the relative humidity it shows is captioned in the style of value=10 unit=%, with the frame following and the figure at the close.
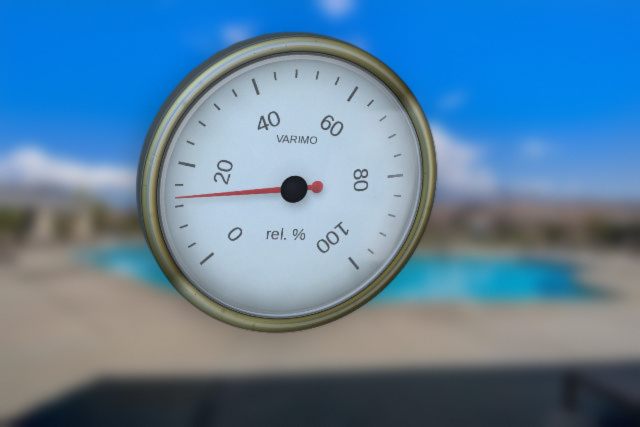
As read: value=14 unit=%
